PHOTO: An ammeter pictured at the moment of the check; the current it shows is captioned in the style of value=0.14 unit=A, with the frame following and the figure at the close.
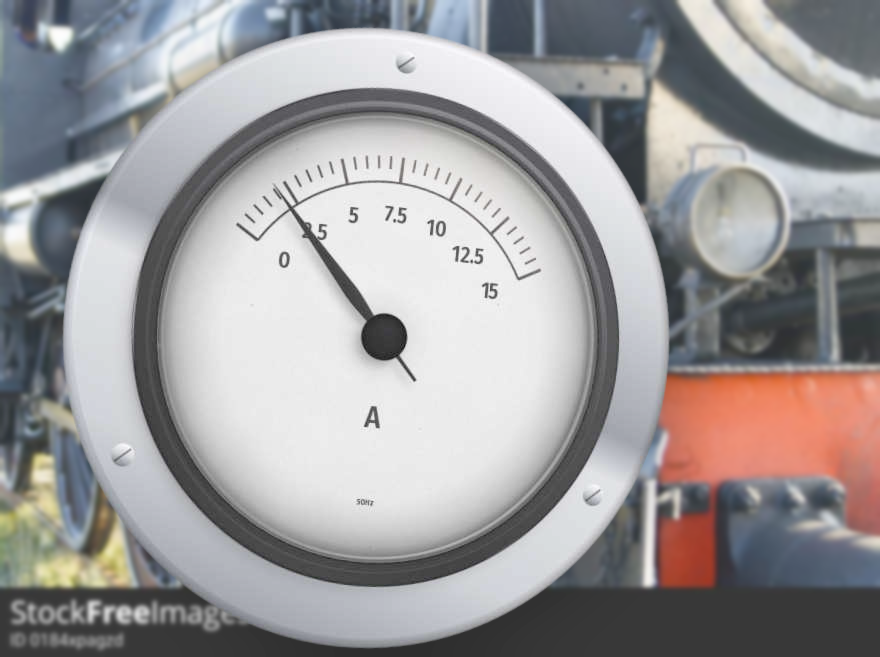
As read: value=2 unit=A
